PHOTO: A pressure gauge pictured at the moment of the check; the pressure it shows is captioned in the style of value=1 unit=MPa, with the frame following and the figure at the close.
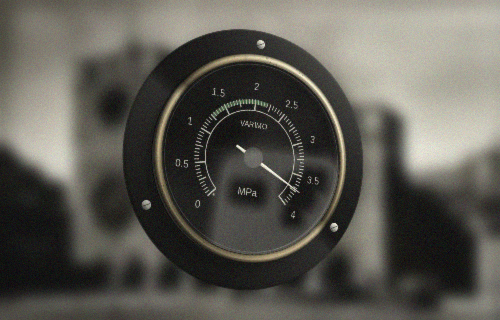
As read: value=3.75 unit=MPa
